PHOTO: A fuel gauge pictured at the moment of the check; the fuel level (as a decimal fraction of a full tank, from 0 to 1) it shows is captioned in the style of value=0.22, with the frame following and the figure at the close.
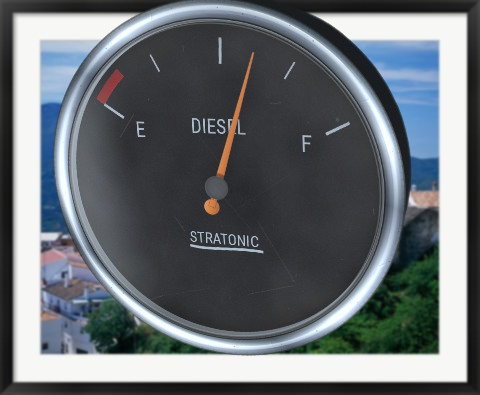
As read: value=0.625
